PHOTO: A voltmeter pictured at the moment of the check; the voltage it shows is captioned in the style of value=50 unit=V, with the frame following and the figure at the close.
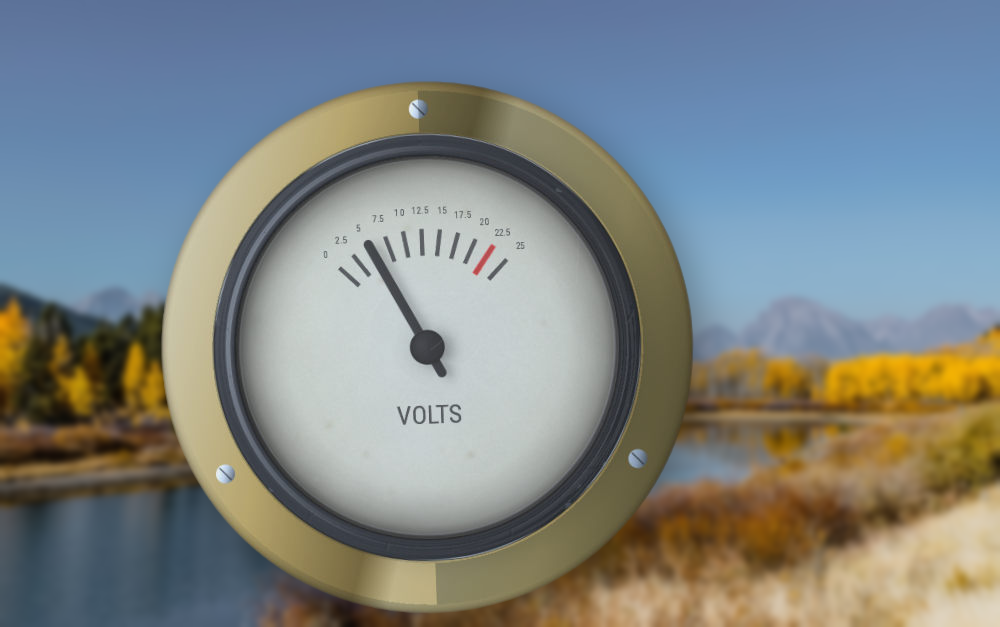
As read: value=5 unit=V
